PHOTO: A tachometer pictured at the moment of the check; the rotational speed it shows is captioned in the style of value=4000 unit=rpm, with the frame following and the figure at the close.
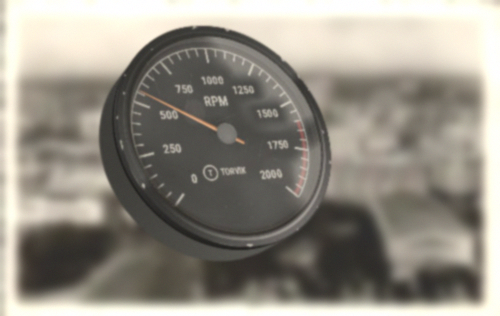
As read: value=550 unit=rpm
